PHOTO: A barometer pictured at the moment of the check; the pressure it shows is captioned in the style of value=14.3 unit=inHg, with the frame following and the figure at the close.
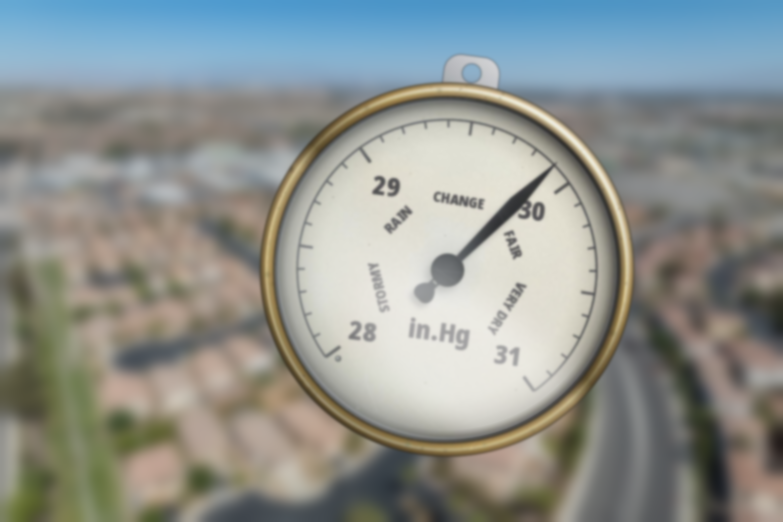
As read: value=29.9 unit=inHg
